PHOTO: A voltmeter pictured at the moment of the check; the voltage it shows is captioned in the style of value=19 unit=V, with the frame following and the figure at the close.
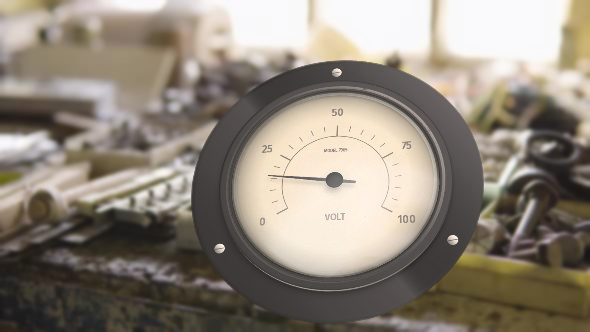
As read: value=15 unit=V
